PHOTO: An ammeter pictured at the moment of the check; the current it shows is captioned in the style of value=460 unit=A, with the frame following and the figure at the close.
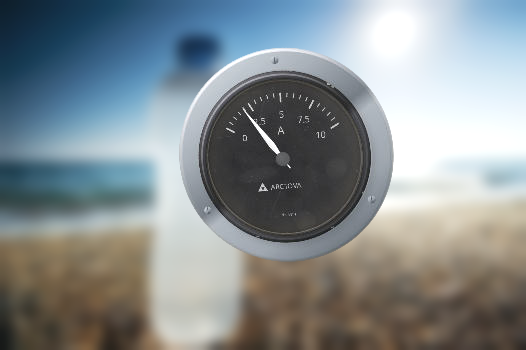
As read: value=2 unit=A
